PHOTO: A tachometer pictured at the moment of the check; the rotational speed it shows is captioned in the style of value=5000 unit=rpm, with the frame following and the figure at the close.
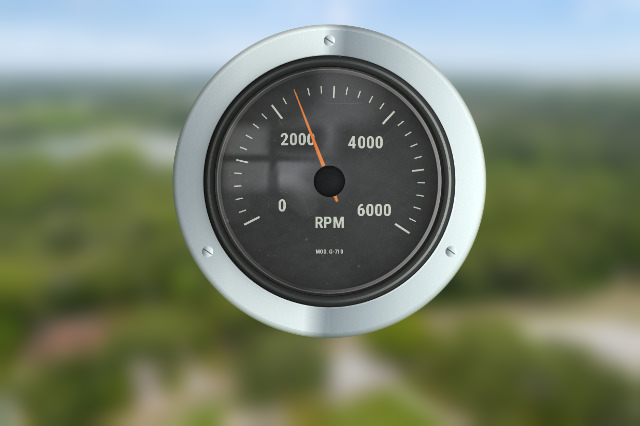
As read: value=2400 unit=rpm
